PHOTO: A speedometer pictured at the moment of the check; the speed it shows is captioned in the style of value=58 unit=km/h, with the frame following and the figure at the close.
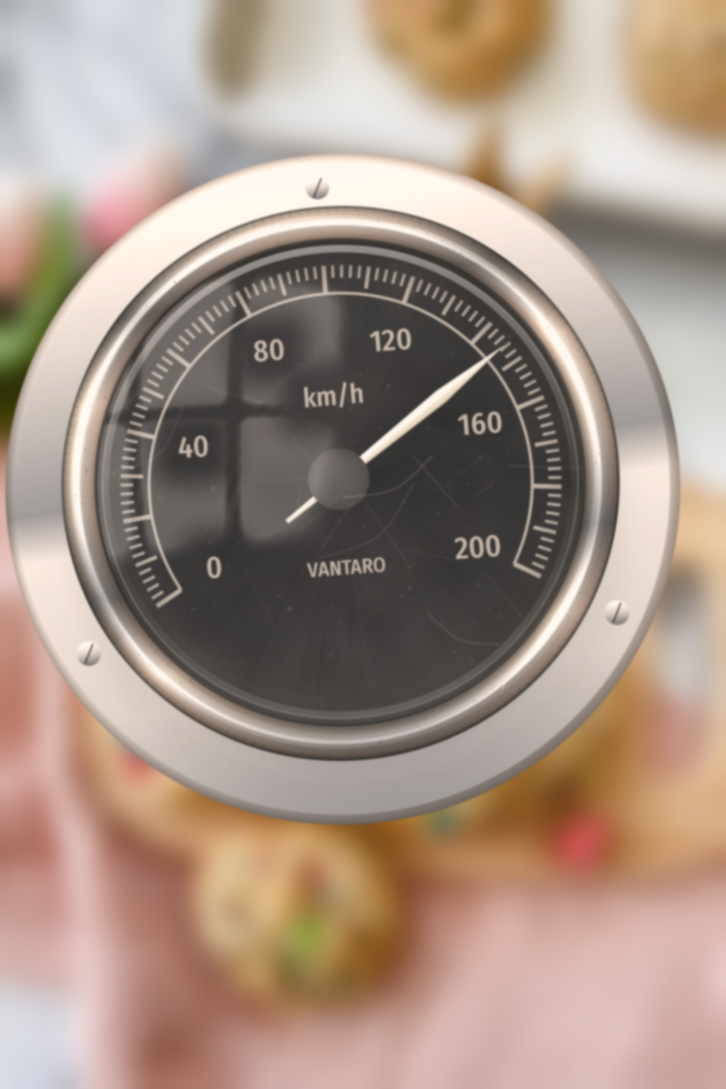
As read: value=146 unit=km/h
